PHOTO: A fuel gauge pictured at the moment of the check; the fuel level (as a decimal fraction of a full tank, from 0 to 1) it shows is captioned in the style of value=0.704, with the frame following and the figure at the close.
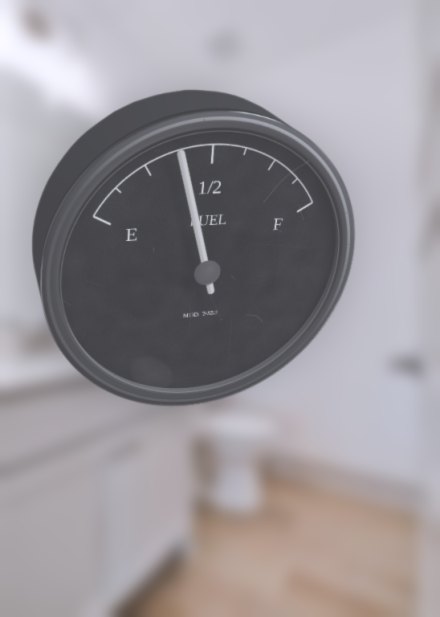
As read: value=0.375
